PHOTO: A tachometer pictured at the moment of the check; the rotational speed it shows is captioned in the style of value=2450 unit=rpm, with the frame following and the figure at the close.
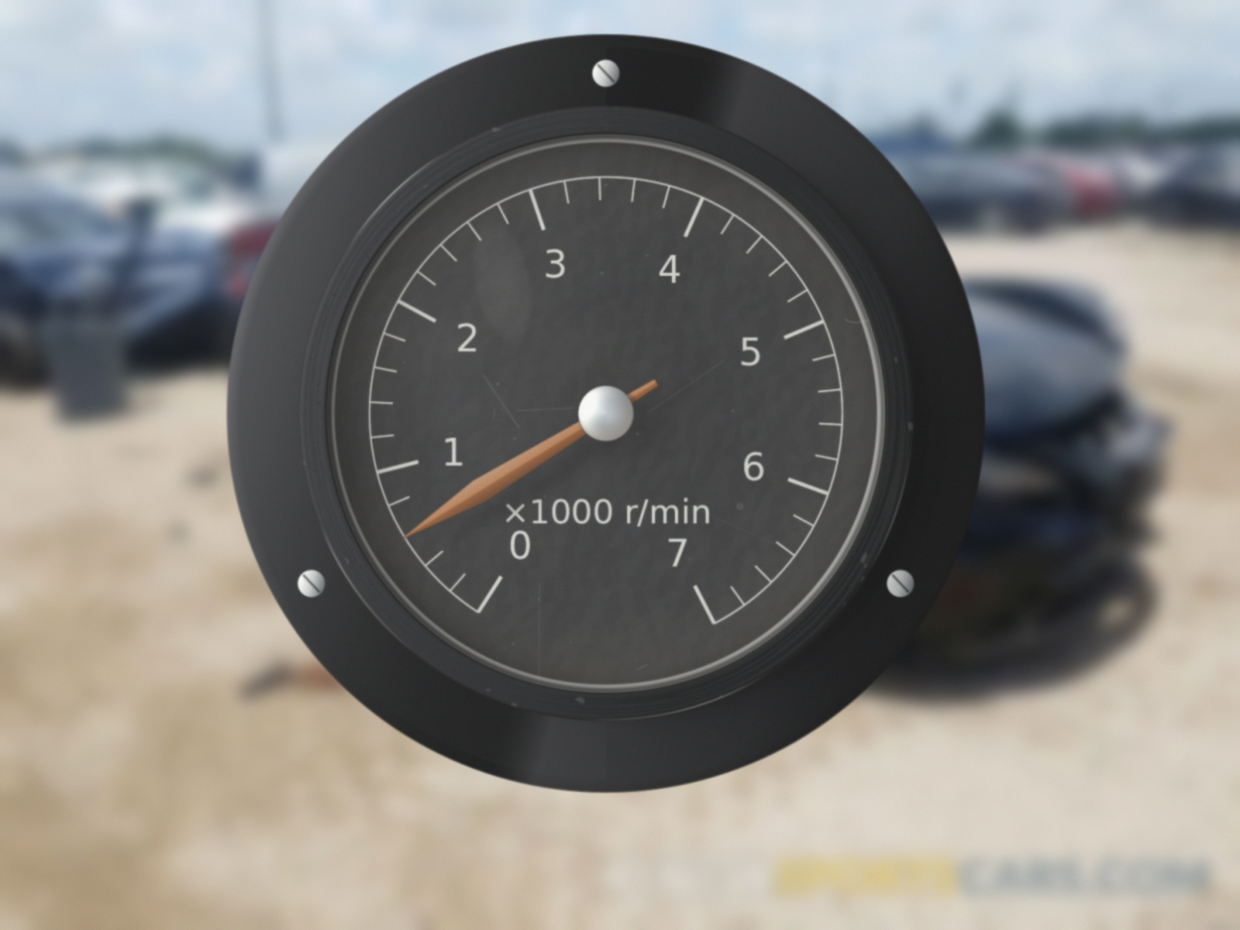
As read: value=600 unit=rpm
